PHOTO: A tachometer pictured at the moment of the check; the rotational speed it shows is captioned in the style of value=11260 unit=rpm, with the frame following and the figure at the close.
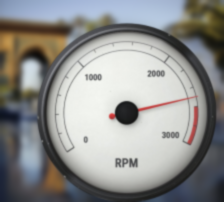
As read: value=2500 unit=rpm
